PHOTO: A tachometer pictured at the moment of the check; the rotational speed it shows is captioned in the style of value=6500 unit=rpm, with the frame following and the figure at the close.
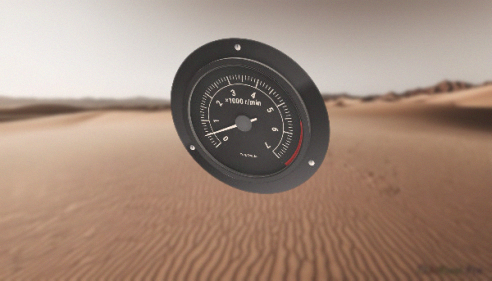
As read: value=500 unit=rpm
